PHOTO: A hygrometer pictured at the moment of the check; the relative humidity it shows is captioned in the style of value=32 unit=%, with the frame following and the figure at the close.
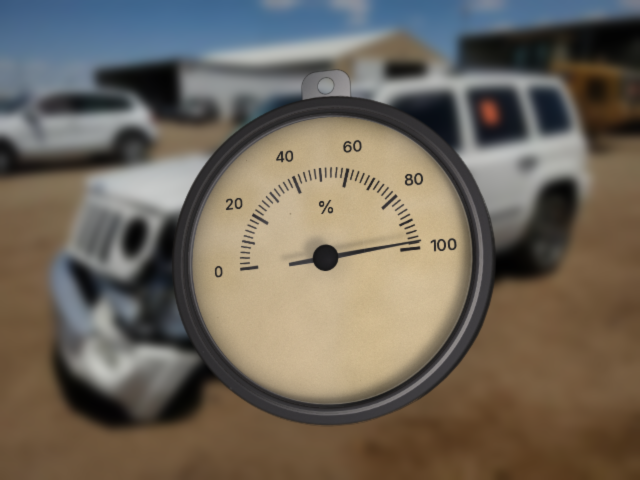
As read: value=98 unit=%
